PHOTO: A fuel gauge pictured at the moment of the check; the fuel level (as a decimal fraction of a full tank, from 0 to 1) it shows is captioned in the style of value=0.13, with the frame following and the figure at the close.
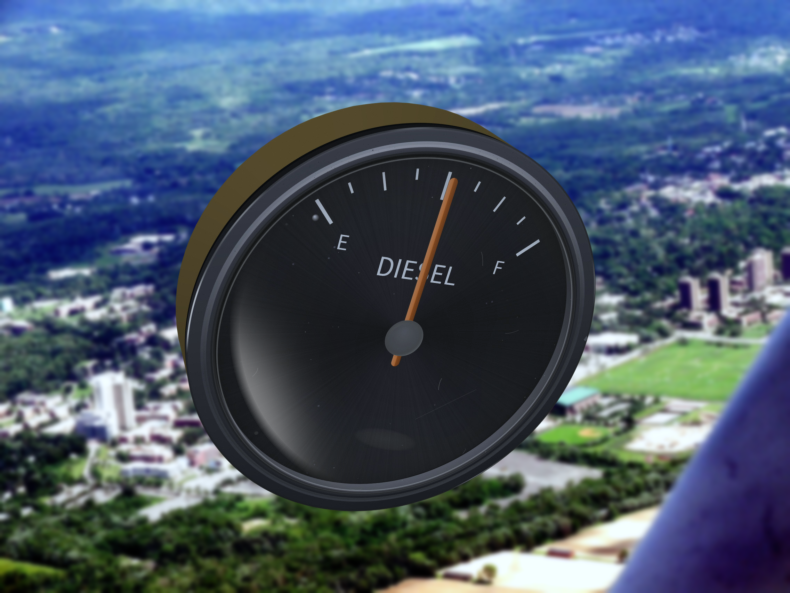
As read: value=0.5
